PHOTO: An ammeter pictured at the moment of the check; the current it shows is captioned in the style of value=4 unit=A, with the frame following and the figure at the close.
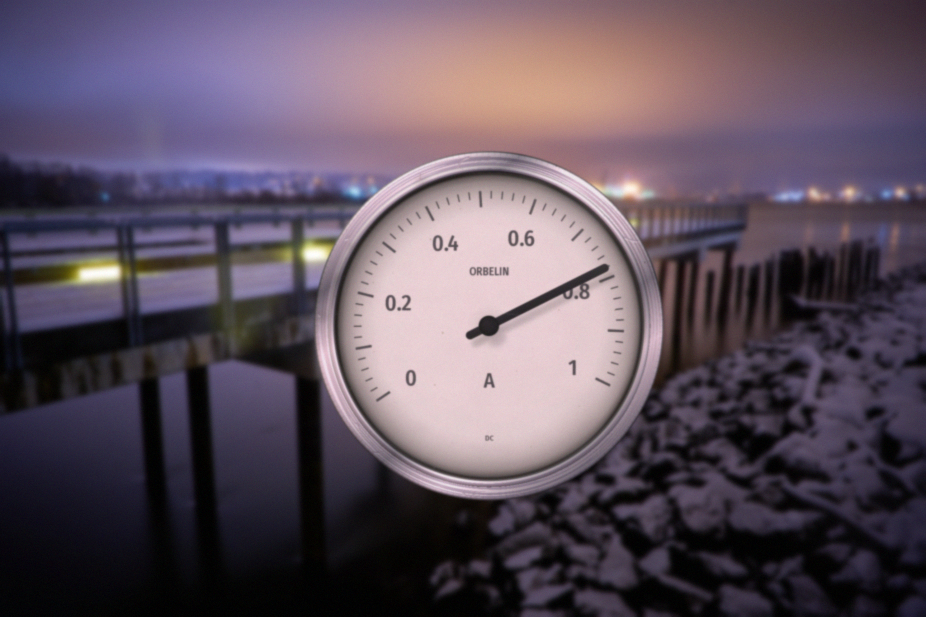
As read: value=0.78 unit=A
